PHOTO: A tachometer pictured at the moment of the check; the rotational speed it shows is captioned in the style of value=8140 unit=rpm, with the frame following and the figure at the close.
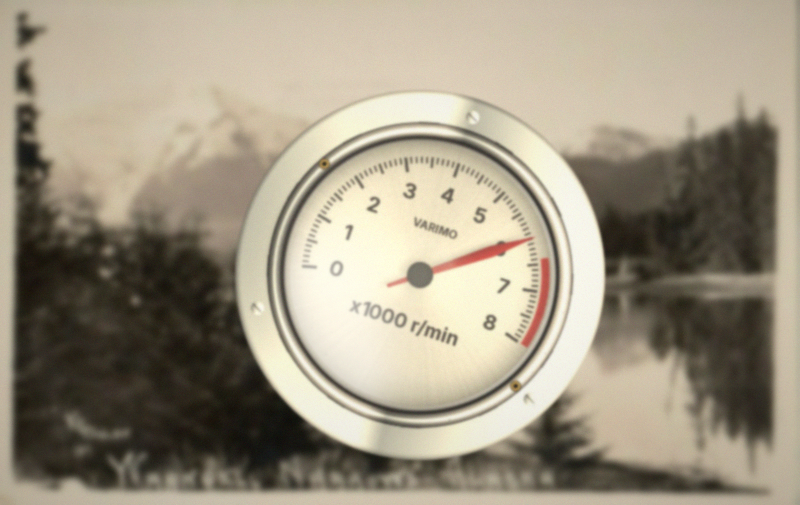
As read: value=6000 unit=rpm
